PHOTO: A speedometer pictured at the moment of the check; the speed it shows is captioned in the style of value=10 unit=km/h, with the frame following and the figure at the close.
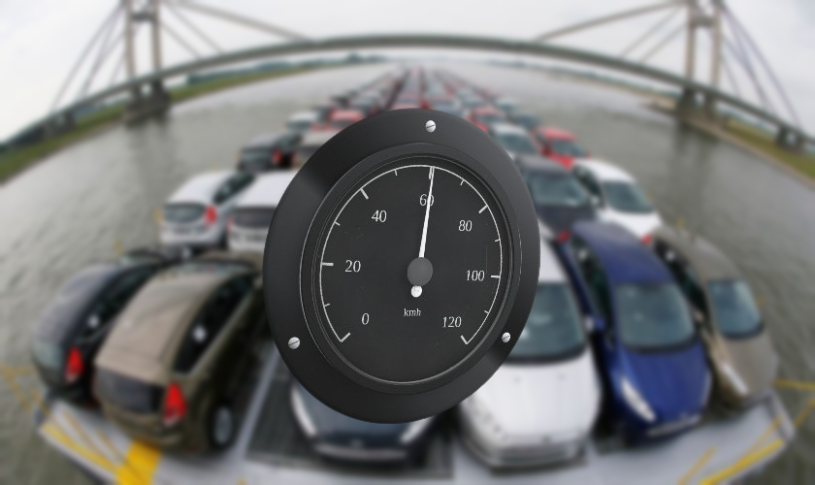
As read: value=60 unit=km/h
